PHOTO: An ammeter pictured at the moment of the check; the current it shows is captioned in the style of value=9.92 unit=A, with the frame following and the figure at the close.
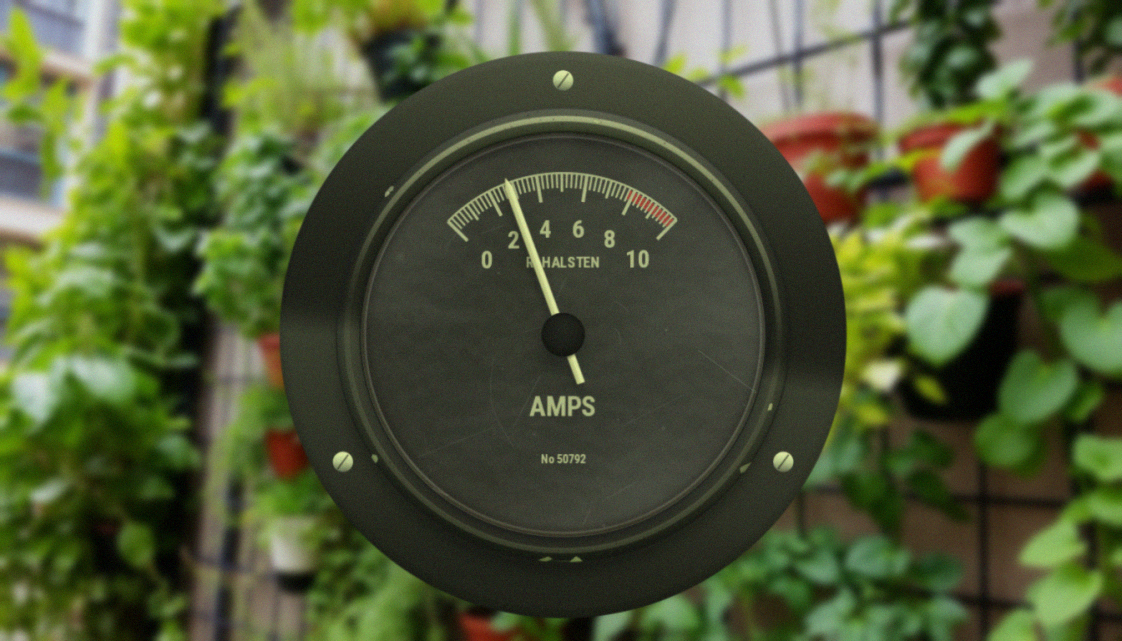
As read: value=2.8 unit=A
